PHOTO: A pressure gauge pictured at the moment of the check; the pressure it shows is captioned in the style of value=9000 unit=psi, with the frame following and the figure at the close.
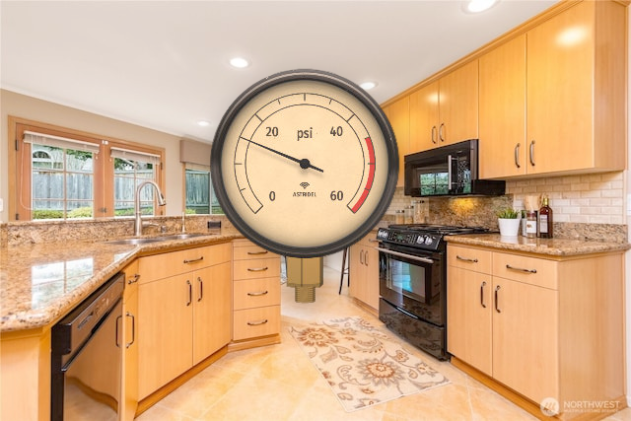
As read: value=15 unit=psi
